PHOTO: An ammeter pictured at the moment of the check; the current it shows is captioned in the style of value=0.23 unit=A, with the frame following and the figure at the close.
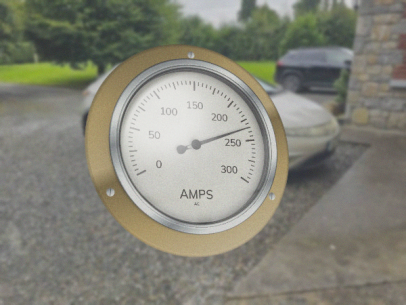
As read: value=235 unit=A
